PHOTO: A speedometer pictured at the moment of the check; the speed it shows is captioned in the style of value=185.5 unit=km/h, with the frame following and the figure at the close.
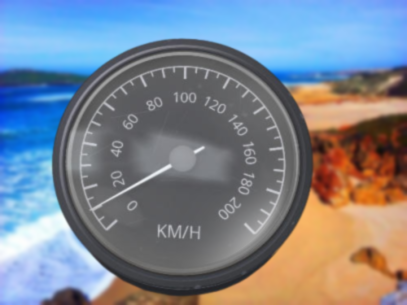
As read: value=10 unit=km/h
